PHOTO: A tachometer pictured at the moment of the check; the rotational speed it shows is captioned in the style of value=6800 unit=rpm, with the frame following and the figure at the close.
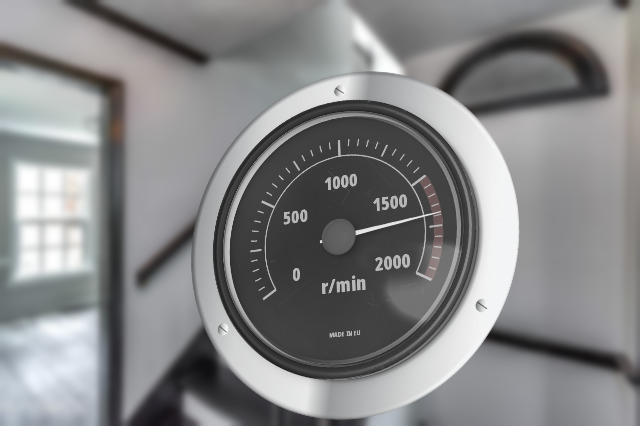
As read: value=1700 unit=rpm
